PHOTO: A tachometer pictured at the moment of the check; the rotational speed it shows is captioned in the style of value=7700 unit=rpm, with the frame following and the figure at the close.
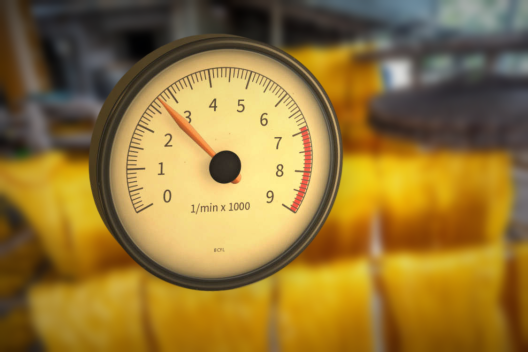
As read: value=2700 unit=rpm
